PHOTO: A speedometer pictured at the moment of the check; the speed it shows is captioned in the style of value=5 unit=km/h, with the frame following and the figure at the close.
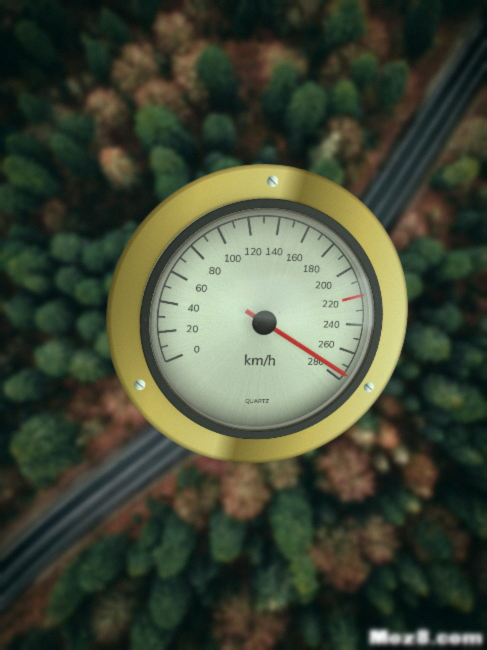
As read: value=275 unit=km/h
